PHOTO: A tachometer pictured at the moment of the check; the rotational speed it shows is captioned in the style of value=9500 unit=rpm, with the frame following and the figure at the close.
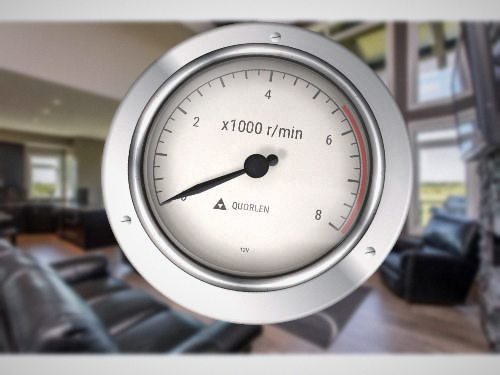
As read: value=0 unit=rpm
